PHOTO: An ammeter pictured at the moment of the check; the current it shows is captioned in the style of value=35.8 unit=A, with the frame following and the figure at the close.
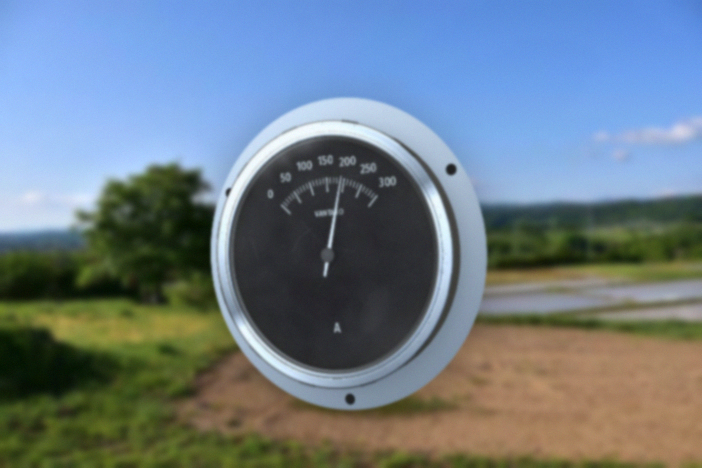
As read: value=200 unit=A
